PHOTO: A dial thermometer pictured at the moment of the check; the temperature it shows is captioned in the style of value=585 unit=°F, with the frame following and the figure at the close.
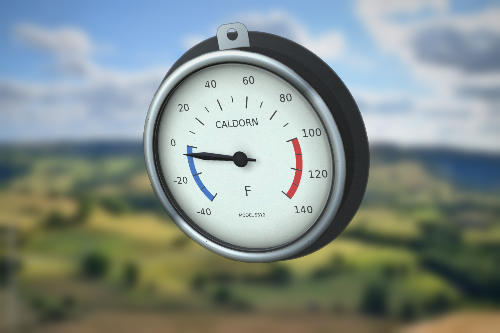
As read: value=-5 unit=°F
